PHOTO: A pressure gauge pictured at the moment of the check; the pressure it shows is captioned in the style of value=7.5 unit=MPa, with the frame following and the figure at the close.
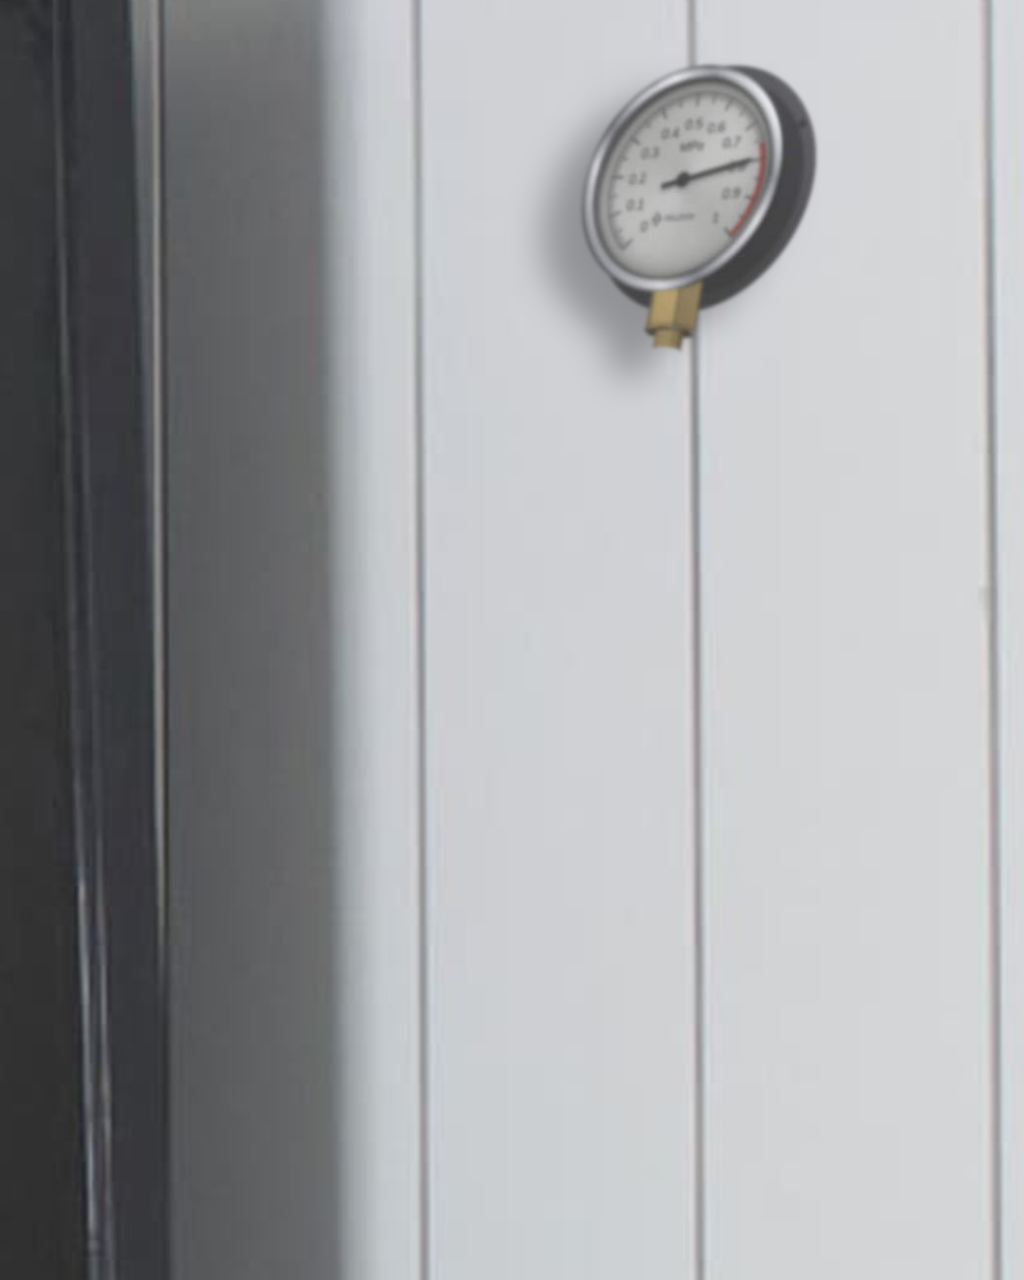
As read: value=0.8 unit=MPa
